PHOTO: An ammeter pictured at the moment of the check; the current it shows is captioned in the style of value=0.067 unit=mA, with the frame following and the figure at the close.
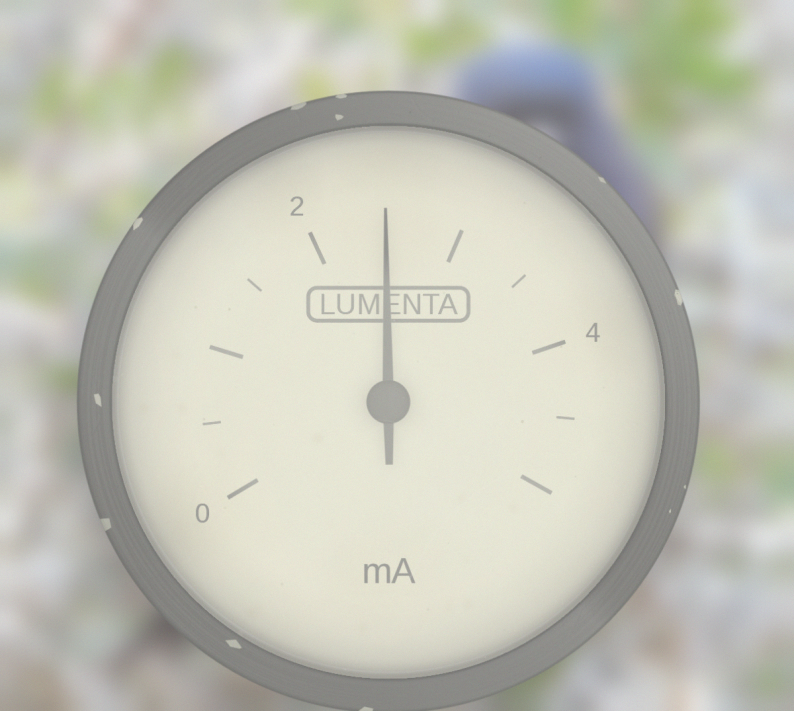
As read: value=2.5 unit=mA
